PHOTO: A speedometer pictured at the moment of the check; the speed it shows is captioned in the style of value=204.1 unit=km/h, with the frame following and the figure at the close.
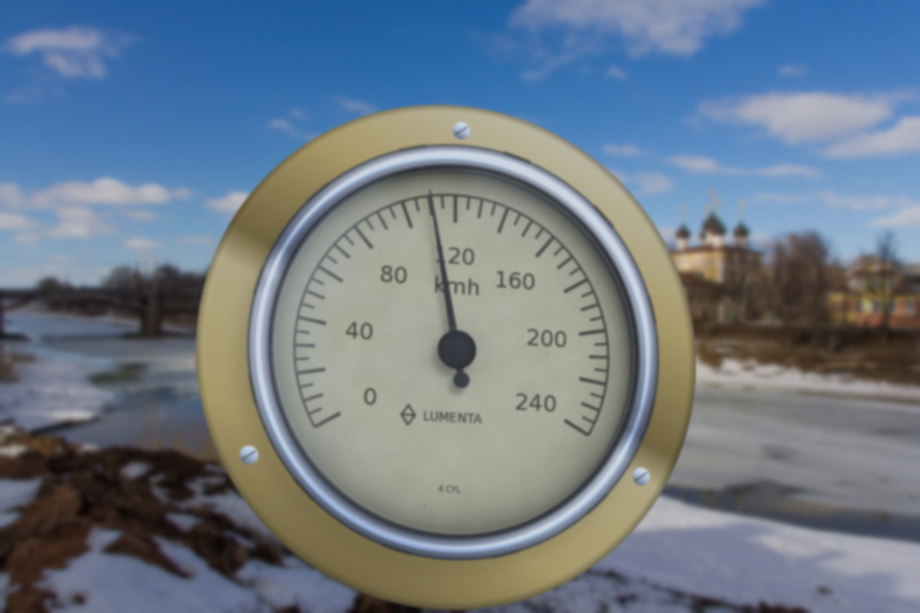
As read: value=110 unit=km/h
